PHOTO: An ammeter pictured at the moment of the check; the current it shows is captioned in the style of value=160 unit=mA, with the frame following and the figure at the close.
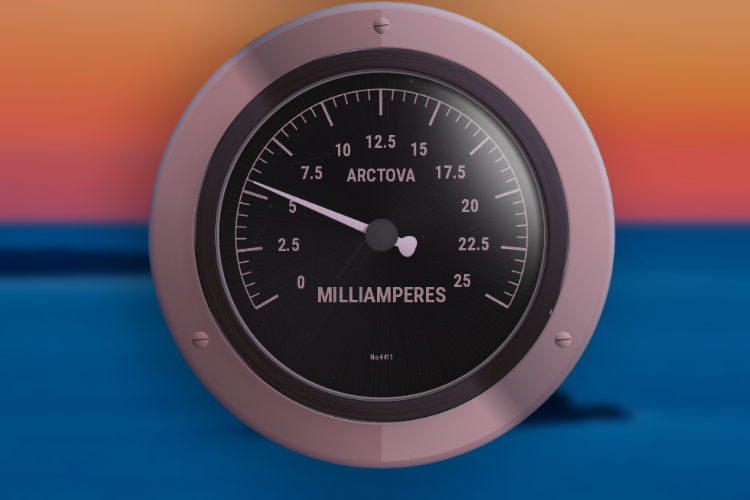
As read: value=5.5 unit=mA
